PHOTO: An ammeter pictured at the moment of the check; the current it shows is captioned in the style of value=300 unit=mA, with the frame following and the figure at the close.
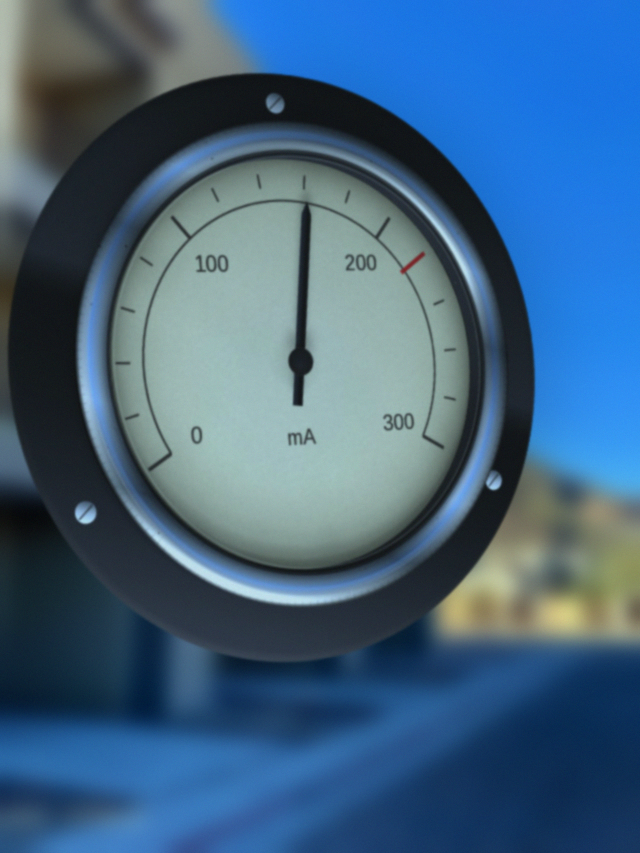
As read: value=160 unit=mA
